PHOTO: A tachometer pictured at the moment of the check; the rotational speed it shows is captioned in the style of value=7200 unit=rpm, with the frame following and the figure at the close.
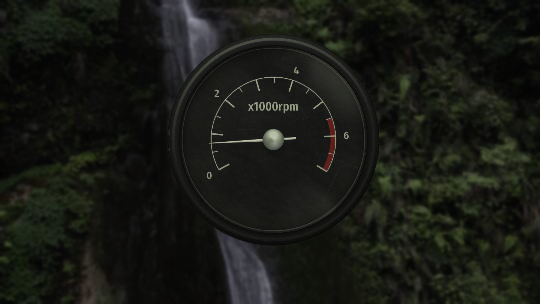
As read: value=750 unit=rpm
